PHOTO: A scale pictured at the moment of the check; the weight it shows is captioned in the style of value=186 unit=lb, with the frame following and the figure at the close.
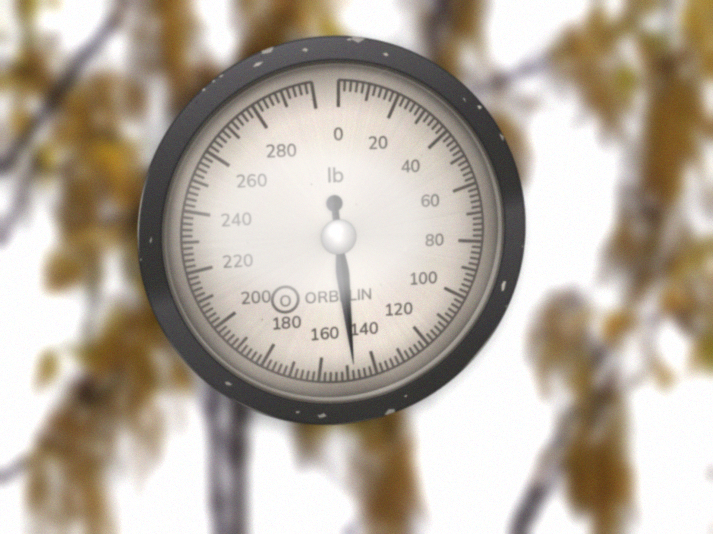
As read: value=148 unit=lb
